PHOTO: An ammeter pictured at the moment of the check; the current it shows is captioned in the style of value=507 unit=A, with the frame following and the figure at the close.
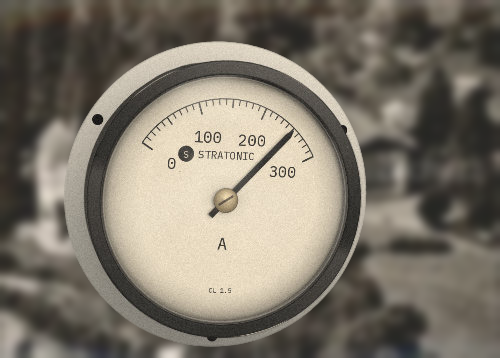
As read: value=250 unit=A
